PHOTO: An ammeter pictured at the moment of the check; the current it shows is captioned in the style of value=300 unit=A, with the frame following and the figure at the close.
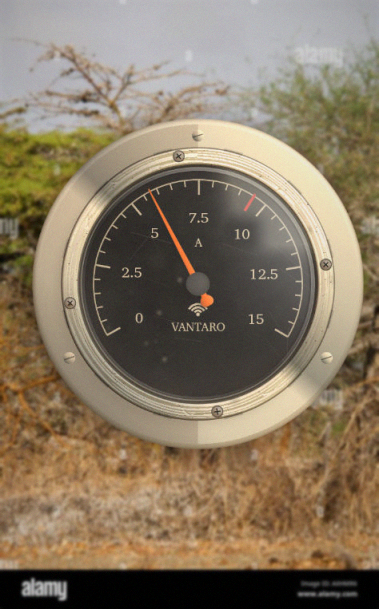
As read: value=5.75 unit=A
